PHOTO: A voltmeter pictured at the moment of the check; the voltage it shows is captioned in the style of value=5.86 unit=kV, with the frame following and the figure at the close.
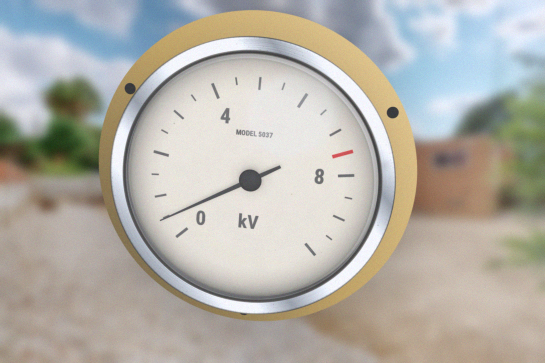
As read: value=0.5 unit=kV
